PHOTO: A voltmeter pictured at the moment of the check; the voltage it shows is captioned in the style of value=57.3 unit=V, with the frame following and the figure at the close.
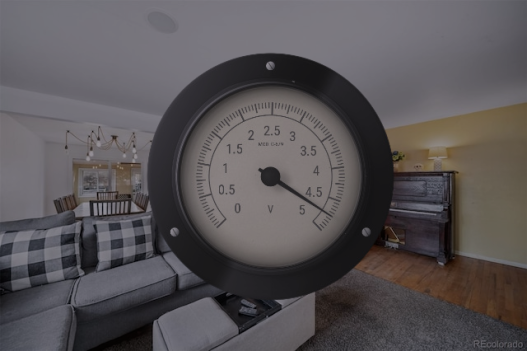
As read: value=4.75 unit=V
